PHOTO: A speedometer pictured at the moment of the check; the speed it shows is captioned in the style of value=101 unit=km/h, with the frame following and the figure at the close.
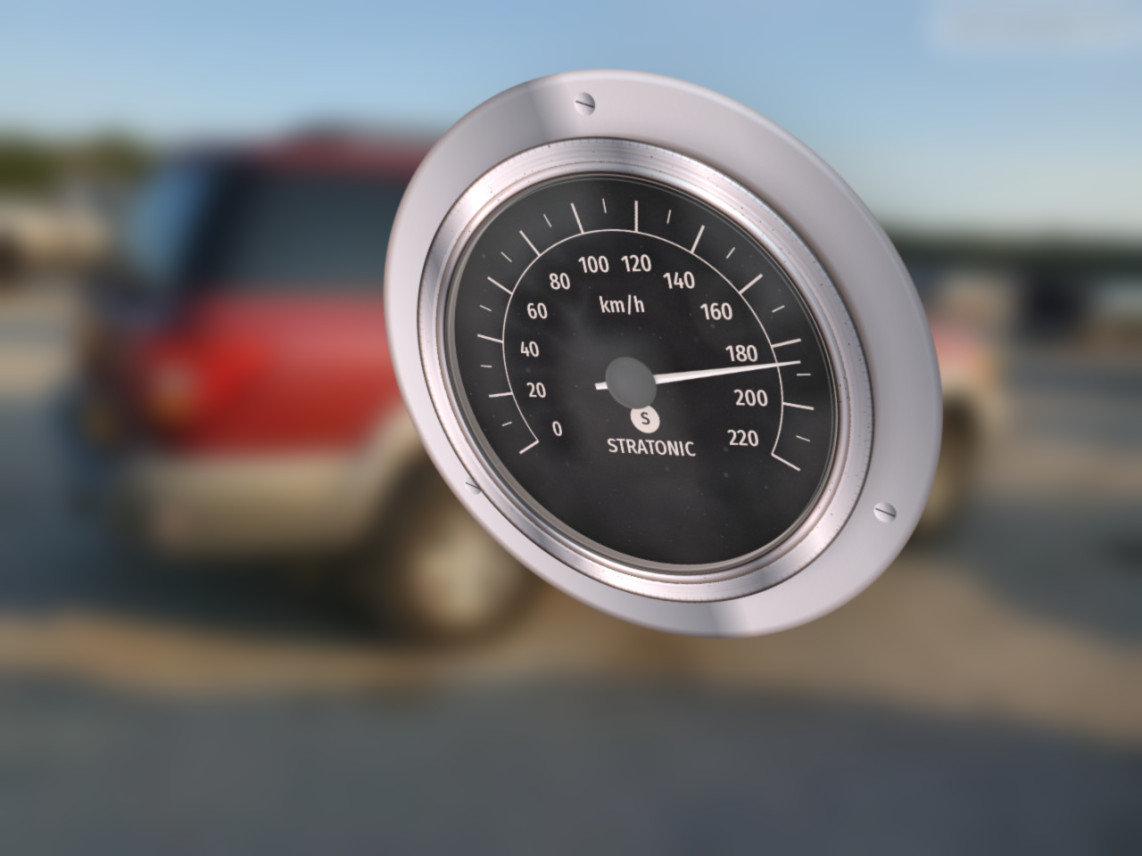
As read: value=185 unit=km/h
